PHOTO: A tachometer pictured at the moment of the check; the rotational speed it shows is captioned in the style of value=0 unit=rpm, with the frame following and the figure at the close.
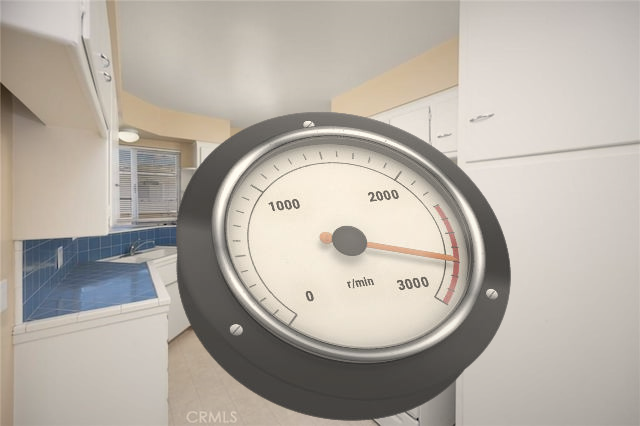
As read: value=2700 unit=rpm
